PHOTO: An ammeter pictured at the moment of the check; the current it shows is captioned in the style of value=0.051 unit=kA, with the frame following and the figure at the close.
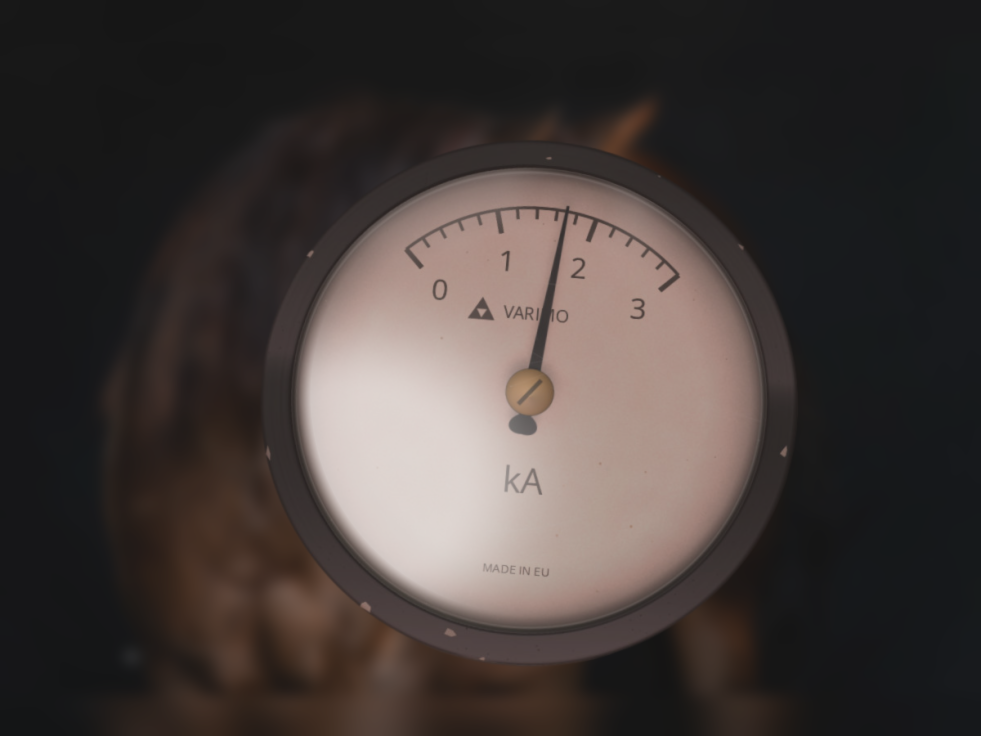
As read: value=1.7 unit=kA
